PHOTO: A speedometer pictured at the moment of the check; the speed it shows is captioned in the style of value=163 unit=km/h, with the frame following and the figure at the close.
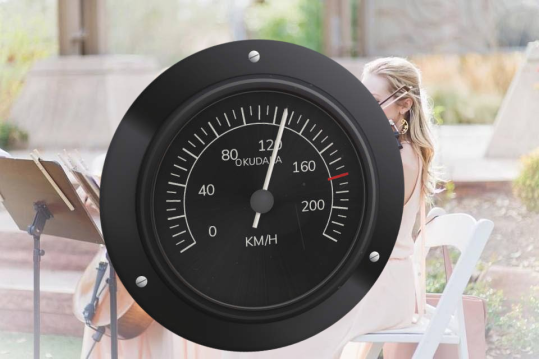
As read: value=125 unit=km/h
